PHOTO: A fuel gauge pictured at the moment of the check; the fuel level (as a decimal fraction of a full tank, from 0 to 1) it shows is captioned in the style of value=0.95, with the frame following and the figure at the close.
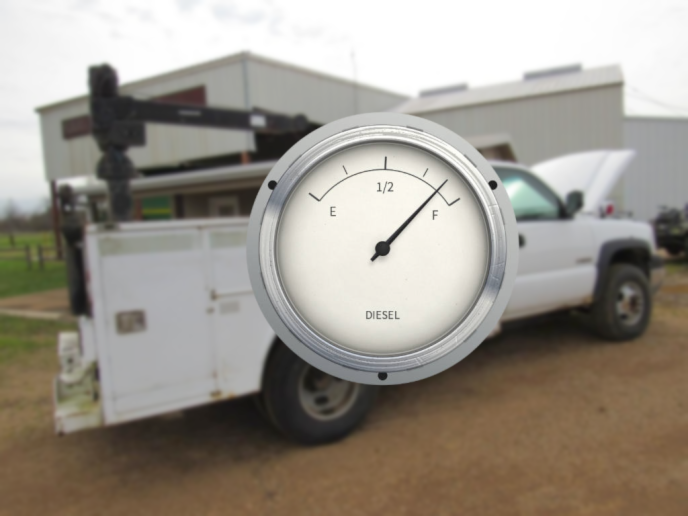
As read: value=0.875
